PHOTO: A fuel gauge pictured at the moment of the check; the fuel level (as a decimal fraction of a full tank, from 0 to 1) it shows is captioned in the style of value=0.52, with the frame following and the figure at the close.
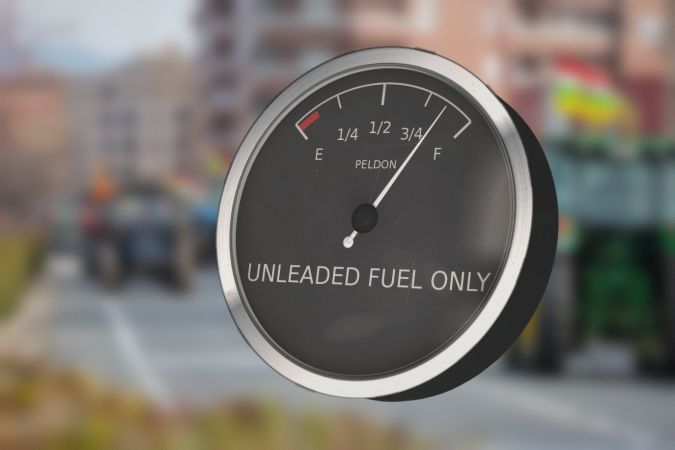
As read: value=0.875
